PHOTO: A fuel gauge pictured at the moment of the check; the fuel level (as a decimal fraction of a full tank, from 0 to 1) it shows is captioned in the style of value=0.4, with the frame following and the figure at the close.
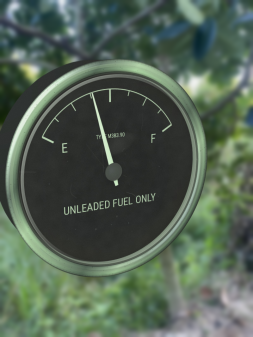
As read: value=0.375
